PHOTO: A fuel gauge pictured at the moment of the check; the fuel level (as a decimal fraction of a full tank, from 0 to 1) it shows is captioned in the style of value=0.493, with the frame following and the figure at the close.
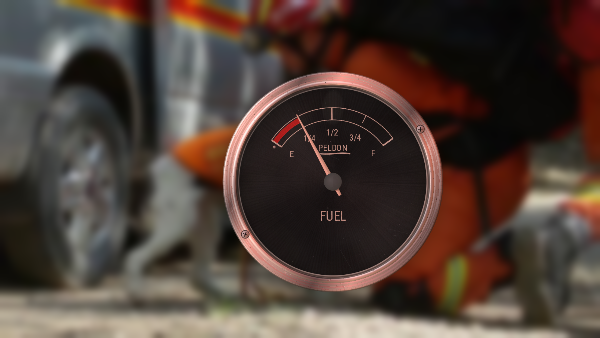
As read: value=0.25
